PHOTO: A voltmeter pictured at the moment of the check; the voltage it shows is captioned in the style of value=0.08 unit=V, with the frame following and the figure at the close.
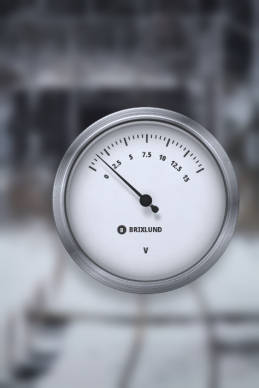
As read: value=1.5 unit=V
